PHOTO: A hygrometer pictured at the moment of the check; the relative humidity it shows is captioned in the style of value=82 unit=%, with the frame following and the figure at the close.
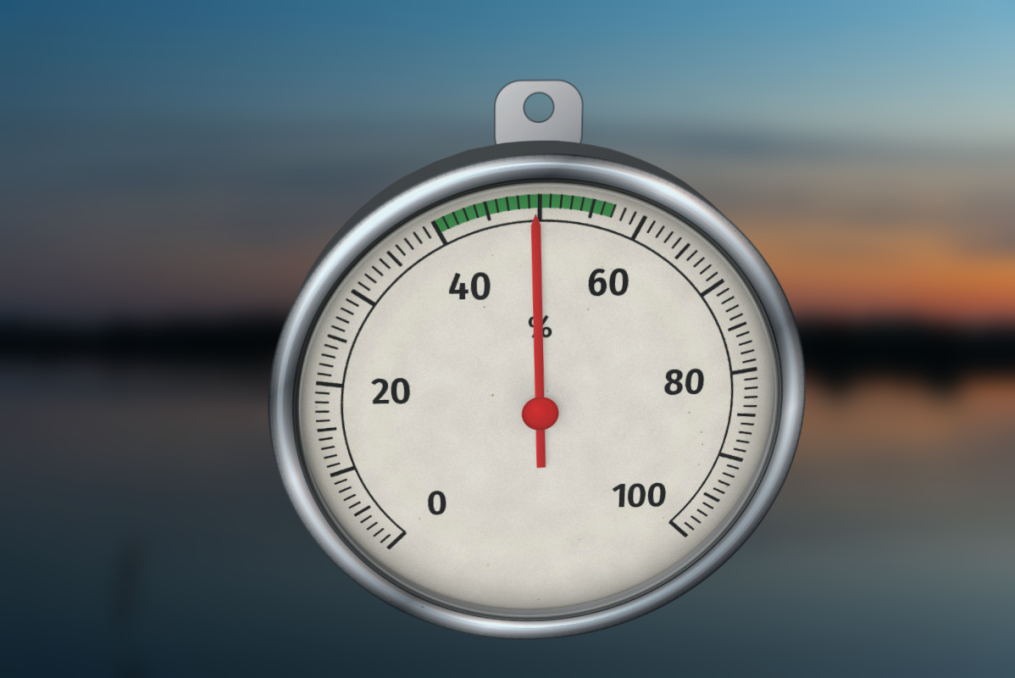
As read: value=49.5 unit=%
